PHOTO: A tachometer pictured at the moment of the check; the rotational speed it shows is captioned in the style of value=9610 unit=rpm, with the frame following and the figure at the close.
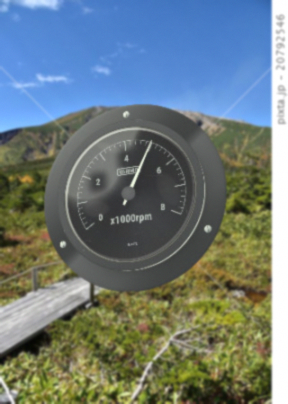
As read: value=5000 unit=rpm
